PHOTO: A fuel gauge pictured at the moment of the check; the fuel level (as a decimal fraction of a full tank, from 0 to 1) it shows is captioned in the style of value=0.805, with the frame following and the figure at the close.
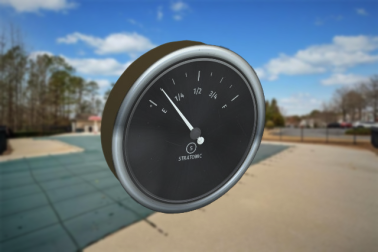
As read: value=0.125
